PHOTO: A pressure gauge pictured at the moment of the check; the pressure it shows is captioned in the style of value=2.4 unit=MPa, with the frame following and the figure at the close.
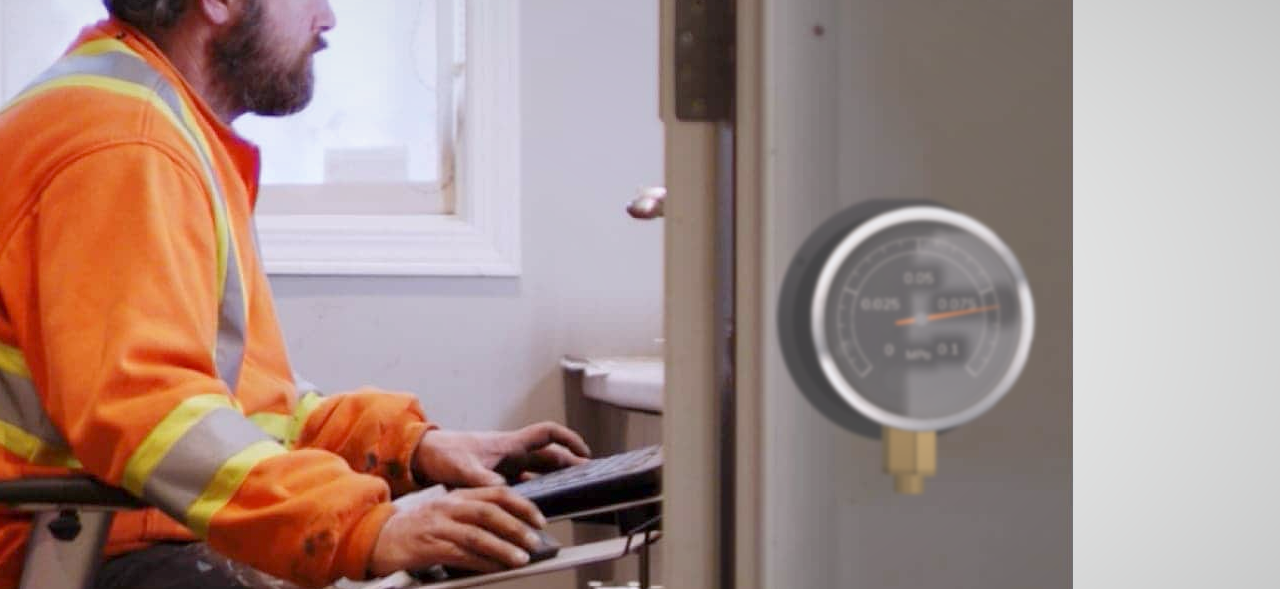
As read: value=0.08 unit=MPa
